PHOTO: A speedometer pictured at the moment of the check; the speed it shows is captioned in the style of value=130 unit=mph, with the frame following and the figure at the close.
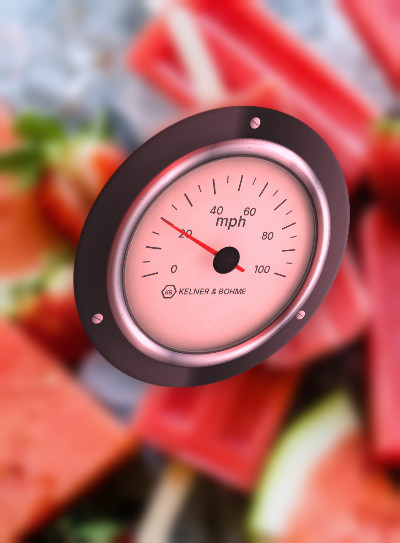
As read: value=20 unit=mph
